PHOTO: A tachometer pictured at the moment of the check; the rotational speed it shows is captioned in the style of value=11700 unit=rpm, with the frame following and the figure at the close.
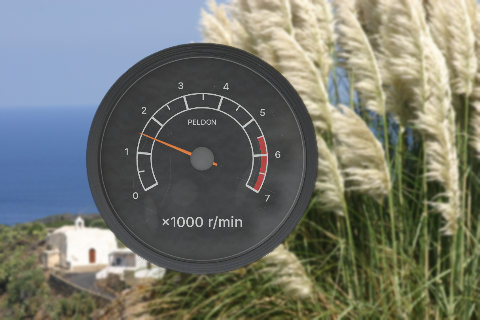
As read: value=1500 unit=rpm
